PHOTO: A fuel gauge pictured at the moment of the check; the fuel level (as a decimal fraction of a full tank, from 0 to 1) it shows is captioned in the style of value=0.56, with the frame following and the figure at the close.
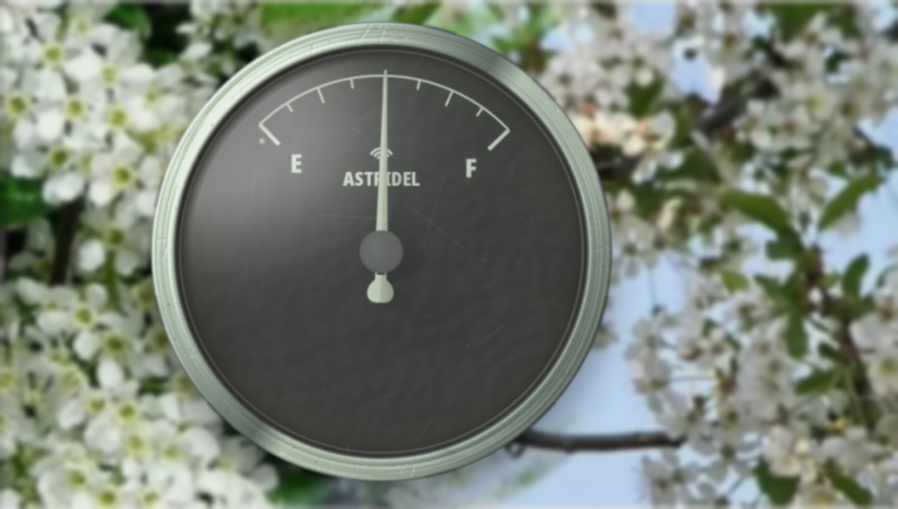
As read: value=0.5
